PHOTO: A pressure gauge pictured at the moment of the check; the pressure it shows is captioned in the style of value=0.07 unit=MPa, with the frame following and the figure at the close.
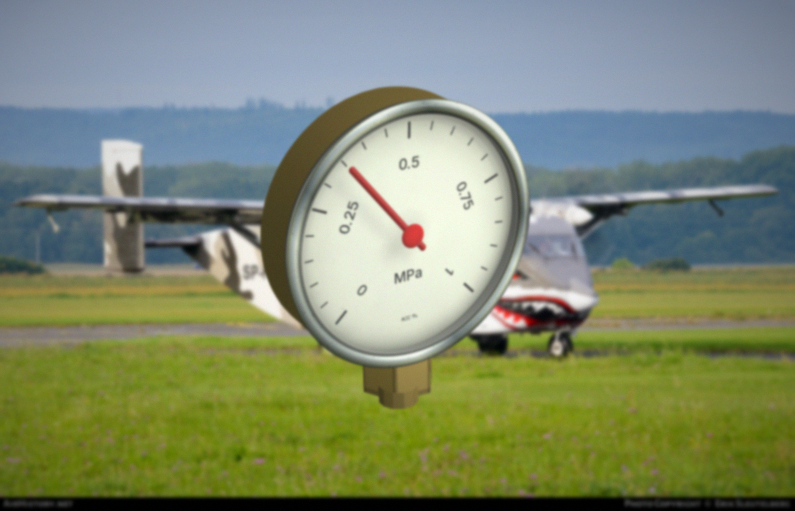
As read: value=0.35 unit=MPa
